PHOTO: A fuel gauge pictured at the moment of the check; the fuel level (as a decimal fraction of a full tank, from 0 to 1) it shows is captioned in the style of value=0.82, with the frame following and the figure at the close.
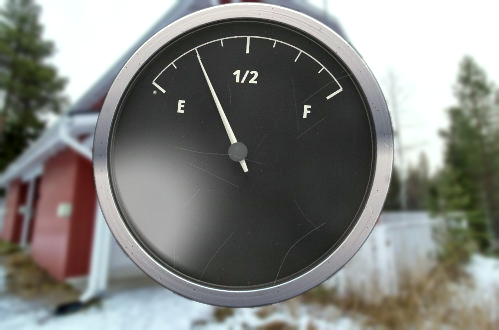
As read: value=0.25
